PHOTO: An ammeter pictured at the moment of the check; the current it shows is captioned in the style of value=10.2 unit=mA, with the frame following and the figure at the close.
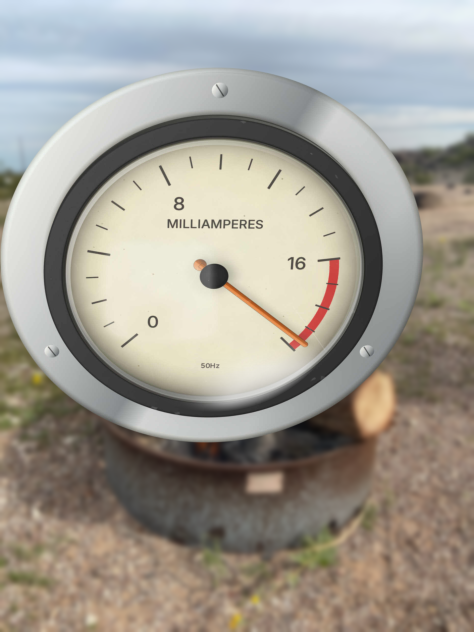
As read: value=19.5 unit=mA
